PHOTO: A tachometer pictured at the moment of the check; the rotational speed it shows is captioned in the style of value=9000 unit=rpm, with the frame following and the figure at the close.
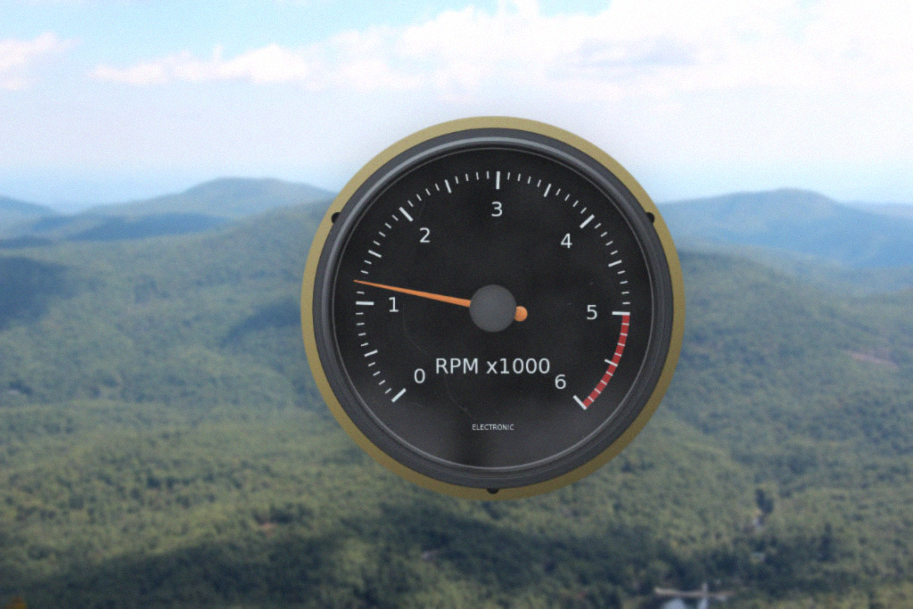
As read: value=1200 unit=rpm
